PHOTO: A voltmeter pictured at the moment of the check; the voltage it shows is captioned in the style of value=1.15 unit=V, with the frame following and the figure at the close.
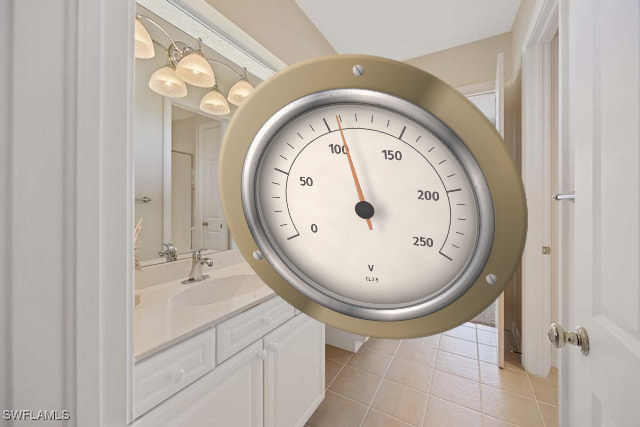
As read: value=110 unit=V
